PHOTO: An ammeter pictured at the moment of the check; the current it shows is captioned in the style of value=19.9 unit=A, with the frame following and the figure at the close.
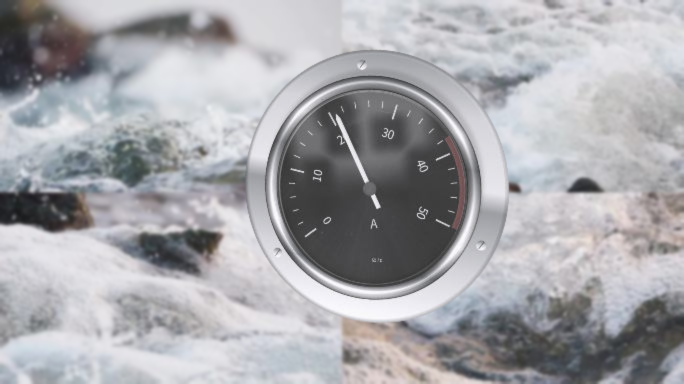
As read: value=21 unit=A
